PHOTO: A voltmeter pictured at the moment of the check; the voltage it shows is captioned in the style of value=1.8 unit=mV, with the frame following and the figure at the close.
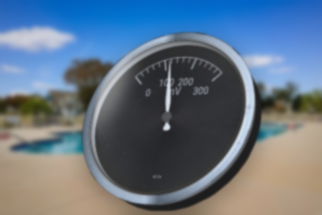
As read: value=120 unit=mV
